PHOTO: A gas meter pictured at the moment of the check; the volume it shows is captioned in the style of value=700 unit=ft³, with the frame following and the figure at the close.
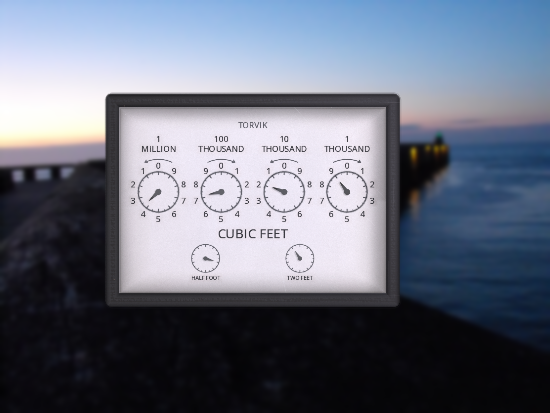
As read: value=371900 unit=ft³
